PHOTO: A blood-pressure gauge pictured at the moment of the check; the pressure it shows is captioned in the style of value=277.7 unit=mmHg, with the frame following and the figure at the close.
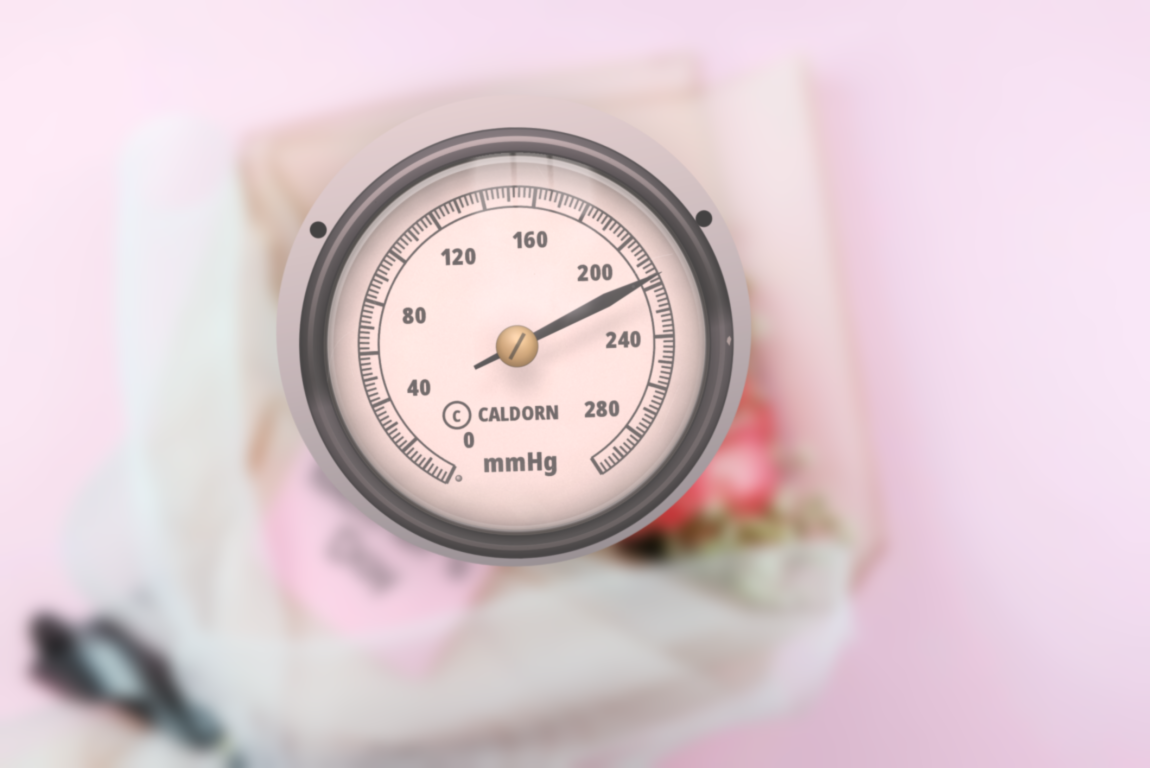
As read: value=216 unit=mmHg
